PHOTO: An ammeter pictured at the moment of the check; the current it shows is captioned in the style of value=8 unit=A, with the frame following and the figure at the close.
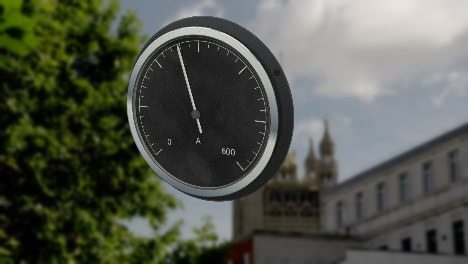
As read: value=260 unit=A
